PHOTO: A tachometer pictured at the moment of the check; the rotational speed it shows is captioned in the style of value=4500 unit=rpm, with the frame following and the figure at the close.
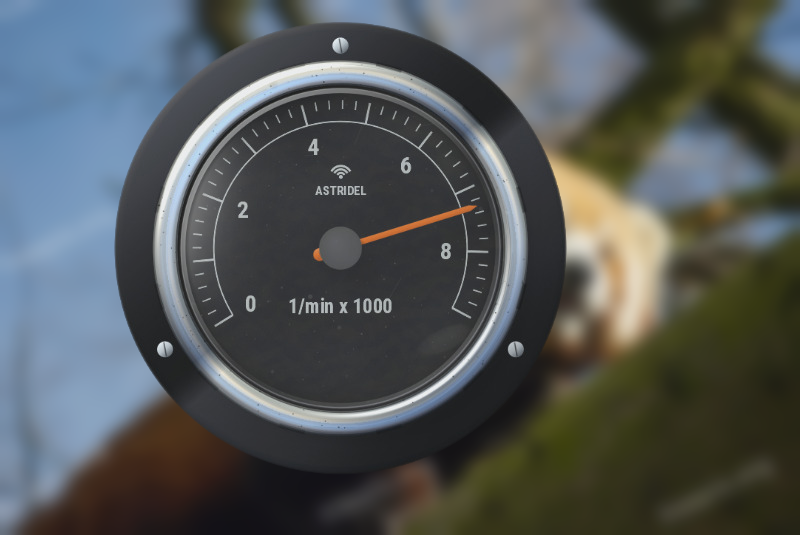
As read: value=7300 unit=rpm
